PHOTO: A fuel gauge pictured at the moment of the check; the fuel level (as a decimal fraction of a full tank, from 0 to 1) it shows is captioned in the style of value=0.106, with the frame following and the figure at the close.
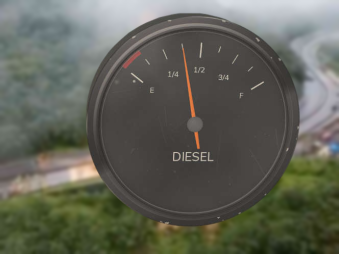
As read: value=0.375
